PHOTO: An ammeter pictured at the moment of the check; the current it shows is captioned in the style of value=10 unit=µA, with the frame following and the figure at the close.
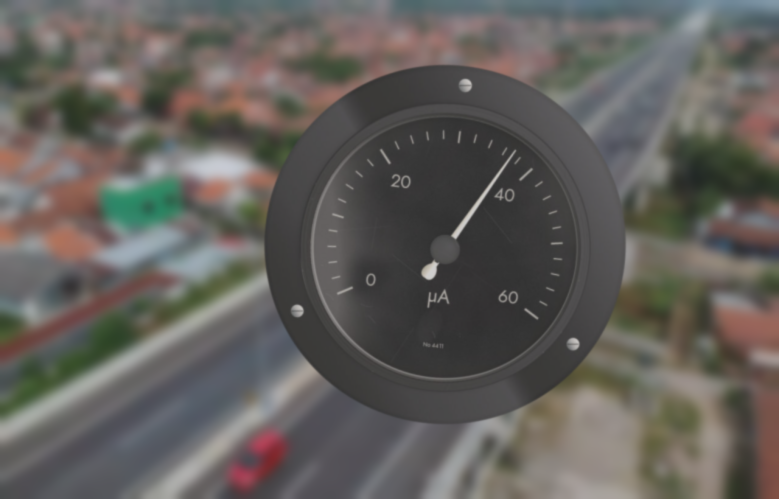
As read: value=37 unit=µA
